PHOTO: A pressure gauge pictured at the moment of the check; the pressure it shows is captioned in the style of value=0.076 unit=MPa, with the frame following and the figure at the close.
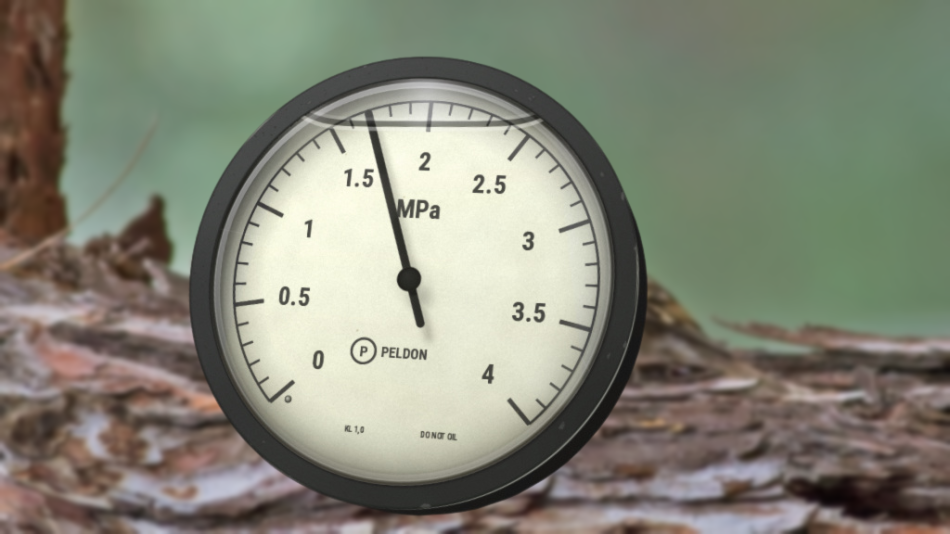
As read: value=1.7 unit=MPa
